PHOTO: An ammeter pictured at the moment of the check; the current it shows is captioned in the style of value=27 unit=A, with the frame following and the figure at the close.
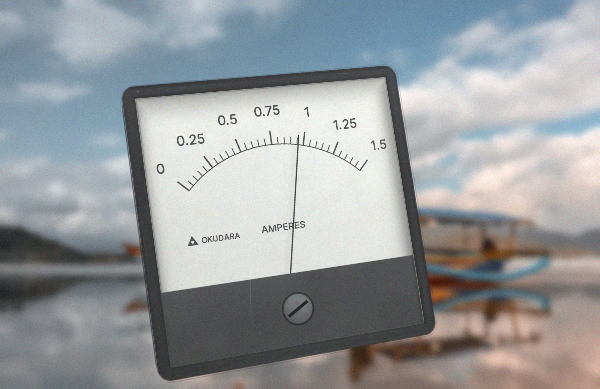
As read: value=0.95 unit=A
